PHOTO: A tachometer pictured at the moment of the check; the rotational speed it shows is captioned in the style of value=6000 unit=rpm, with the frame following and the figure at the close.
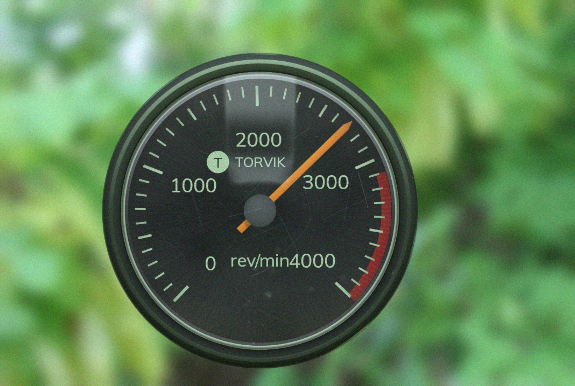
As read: value=2700 unit=rpm
